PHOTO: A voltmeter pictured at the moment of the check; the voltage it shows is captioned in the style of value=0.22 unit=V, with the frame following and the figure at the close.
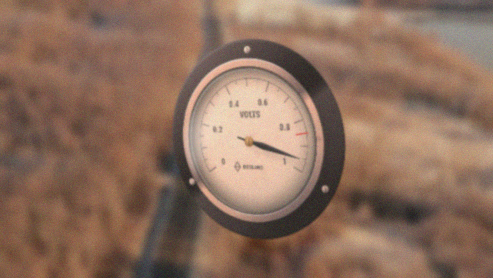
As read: value=0.95 unit=V
